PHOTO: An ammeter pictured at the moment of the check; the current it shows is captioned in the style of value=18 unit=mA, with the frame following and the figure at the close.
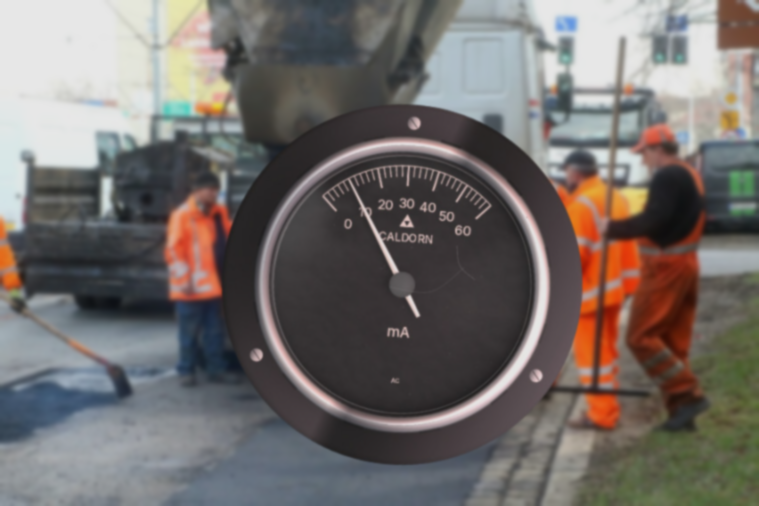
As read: value=10 unit=mA
